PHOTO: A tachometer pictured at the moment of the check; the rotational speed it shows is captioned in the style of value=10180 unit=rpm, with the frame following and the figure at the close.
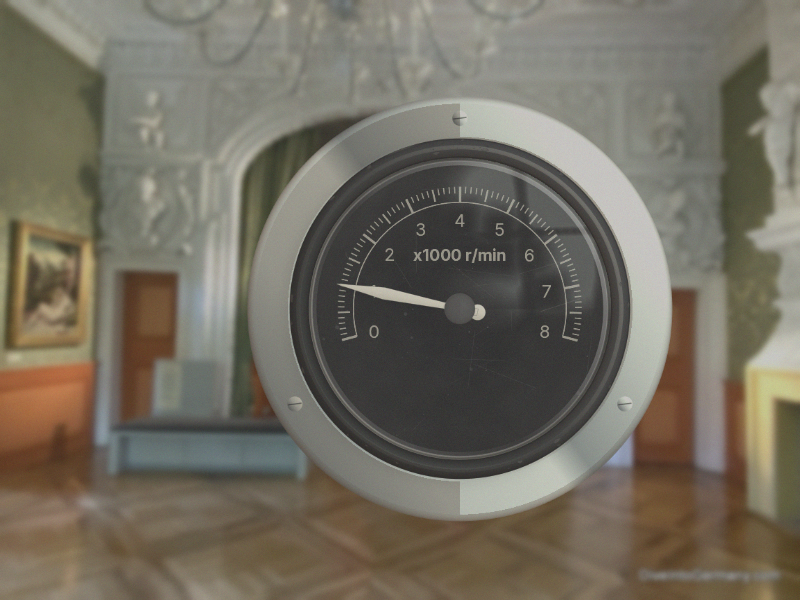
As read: value=1000 unit=rpm
